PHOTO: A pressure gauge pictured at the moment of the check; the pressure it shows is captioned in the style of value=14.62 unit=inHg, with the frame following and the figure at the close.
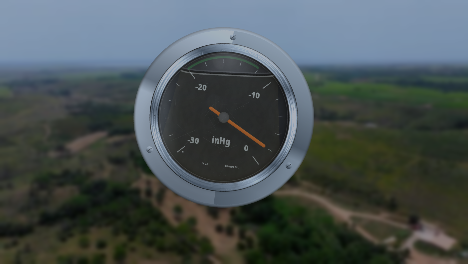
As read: value=-2 unit=inHg
